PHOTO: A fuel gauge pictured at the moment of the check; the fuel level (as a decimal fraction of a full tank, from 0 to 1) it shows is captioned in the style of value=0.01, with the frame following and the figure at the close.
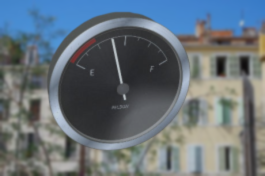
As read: value=0.375
